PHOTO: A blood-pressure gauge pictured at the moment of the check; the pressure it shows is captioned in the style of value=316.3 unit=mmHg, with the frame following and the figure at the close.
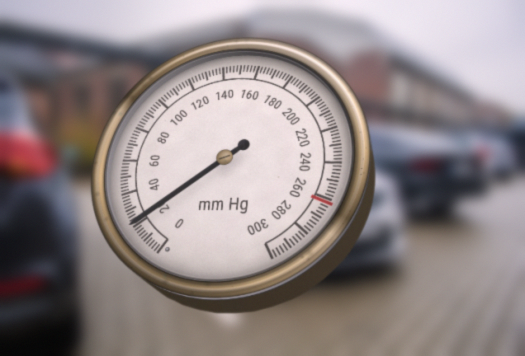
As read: value=20 unit=mmHg
